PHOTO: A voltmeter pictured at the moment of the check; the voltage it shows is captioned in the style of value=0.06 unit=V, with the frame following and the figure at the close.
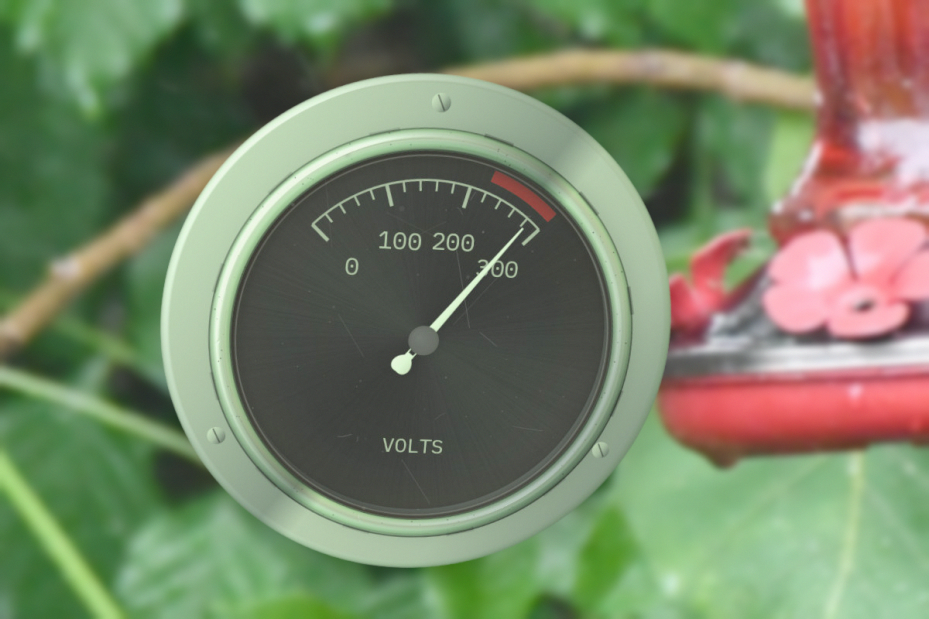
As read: value=280 unit=V
